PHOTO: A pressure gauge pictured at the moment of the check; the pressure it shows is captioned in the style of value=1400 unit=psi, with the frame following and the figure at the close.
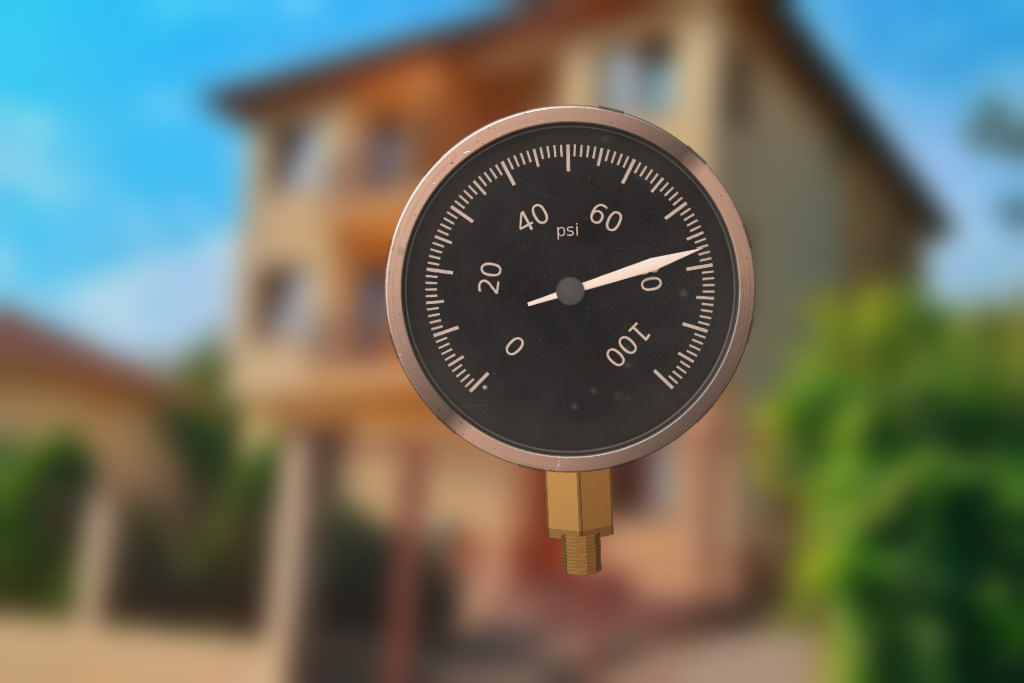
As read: value=77 unit=psi
